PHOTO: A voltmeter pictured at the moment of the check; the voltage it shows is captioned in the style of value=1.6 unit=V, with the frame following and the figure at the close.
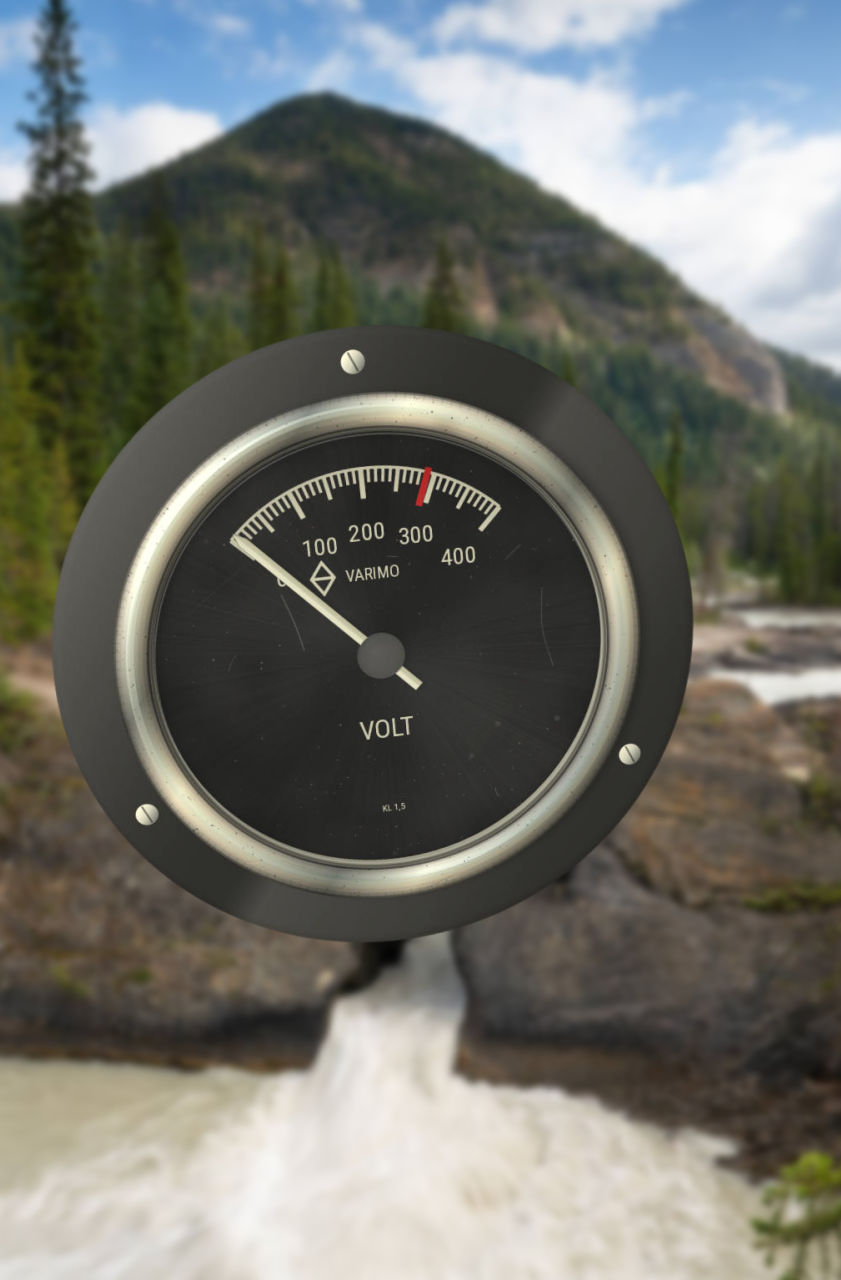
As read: value=10 unit=V
